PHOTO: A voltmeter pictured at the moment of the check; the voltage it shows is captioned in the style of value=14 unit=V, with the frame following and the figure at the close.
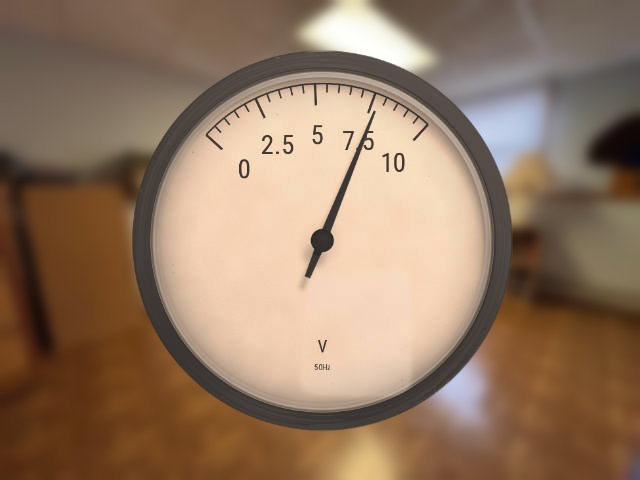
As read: value=7.75 unit=V
